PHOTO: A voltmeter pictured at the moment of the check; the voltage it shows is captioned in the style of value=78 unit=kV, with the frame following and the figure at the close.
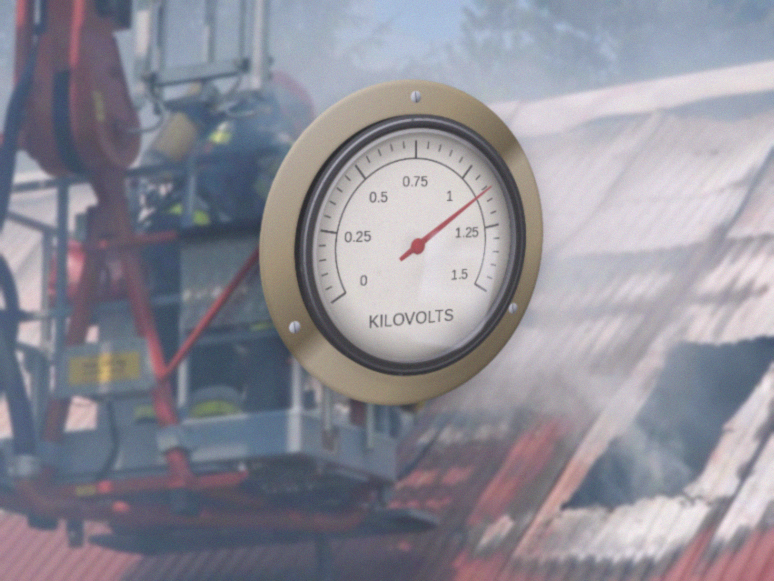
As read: value=1.1 unit=kV
